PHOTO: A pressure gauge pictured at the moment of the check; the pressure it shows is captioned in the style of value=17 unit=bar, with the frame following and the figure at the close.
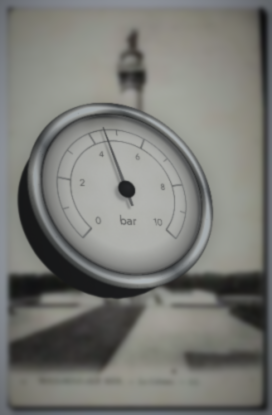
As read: value=4.5 unit=bar
